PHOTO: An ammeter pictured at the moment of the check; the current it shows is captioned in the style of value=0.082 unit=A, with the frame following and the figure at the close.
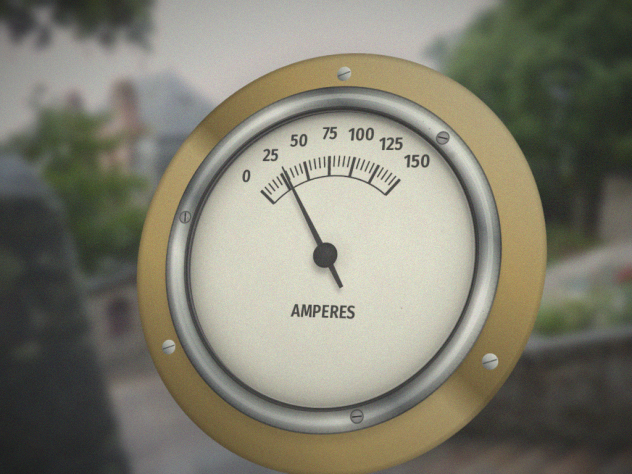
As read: value=30 unit=A
